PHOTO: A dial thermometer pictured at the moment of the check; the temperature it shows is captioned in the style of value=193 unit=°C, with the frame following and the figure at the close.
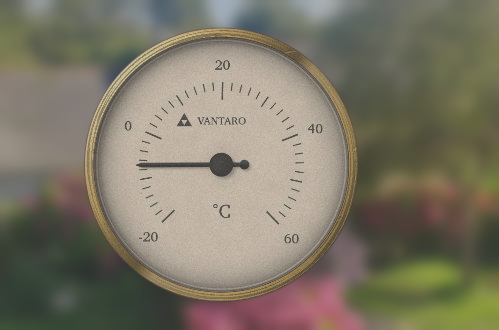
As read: value=-7 unit=°C
